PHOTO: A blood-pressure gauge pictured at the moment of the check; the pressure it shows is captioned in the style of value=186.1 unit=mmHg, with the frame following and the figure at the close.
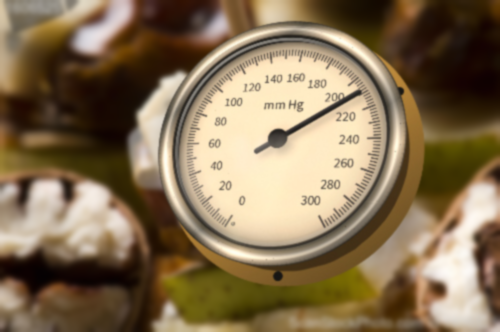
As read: value=210 unit=mmHg
